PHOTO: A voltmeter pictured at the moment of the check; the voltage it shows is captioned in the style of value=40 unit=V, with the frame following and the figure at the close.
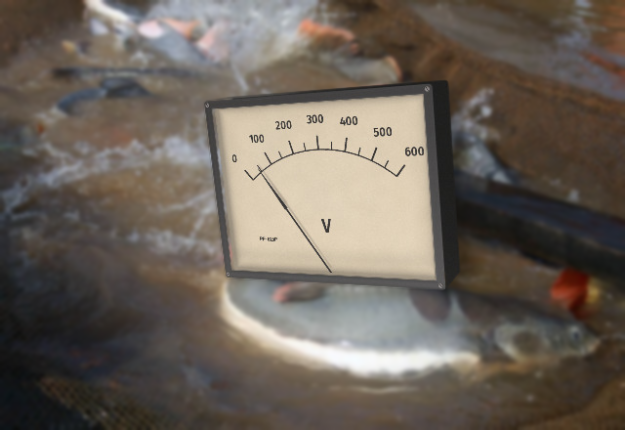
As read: value=50 unit=V
